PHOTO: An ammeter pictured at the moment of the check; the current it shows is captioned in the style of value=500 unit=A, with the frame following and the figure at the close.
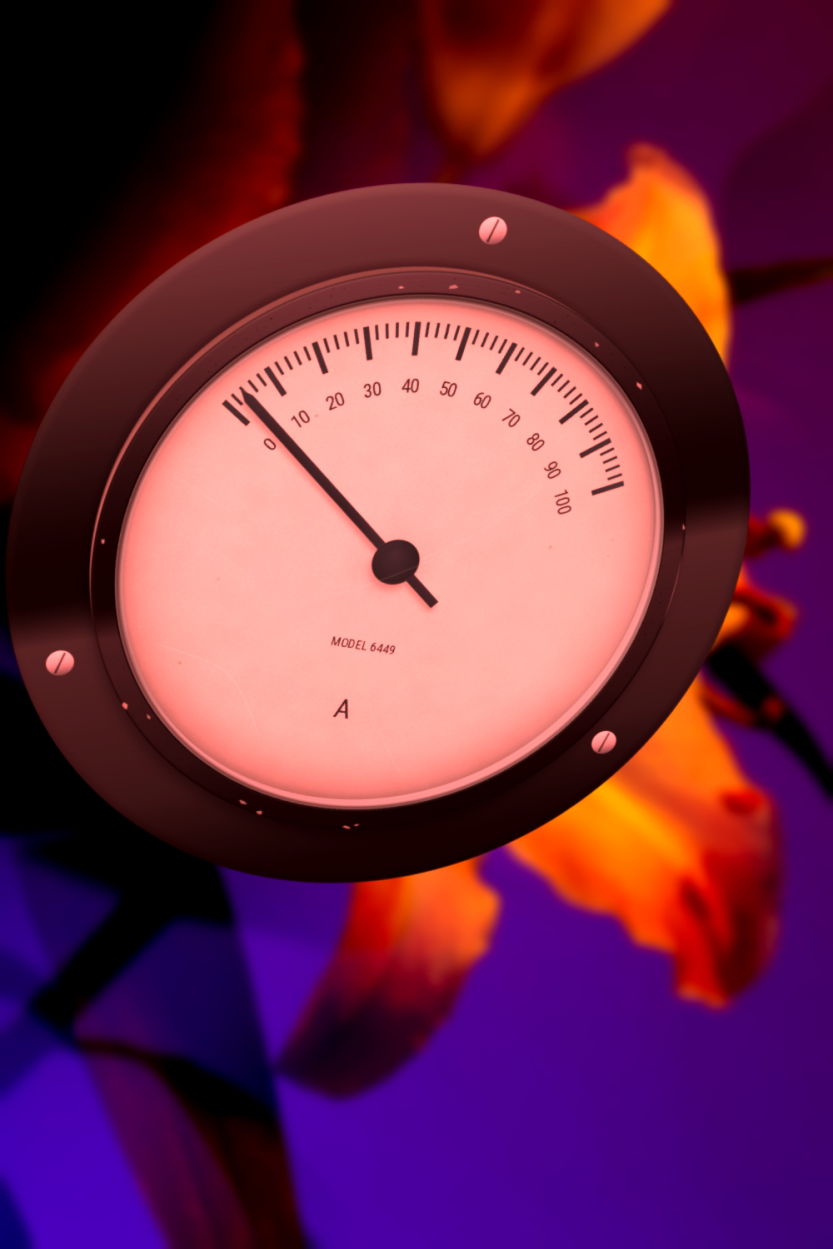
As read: value=4 unit=A
